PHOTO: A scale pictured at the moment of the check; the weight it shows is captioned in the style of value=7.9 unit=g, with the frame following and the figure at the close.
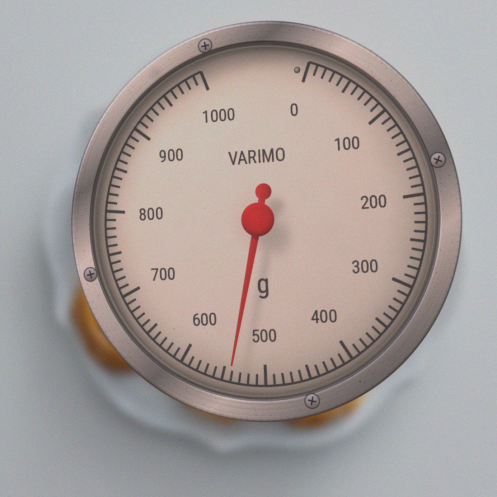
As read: value=540 unit=g
